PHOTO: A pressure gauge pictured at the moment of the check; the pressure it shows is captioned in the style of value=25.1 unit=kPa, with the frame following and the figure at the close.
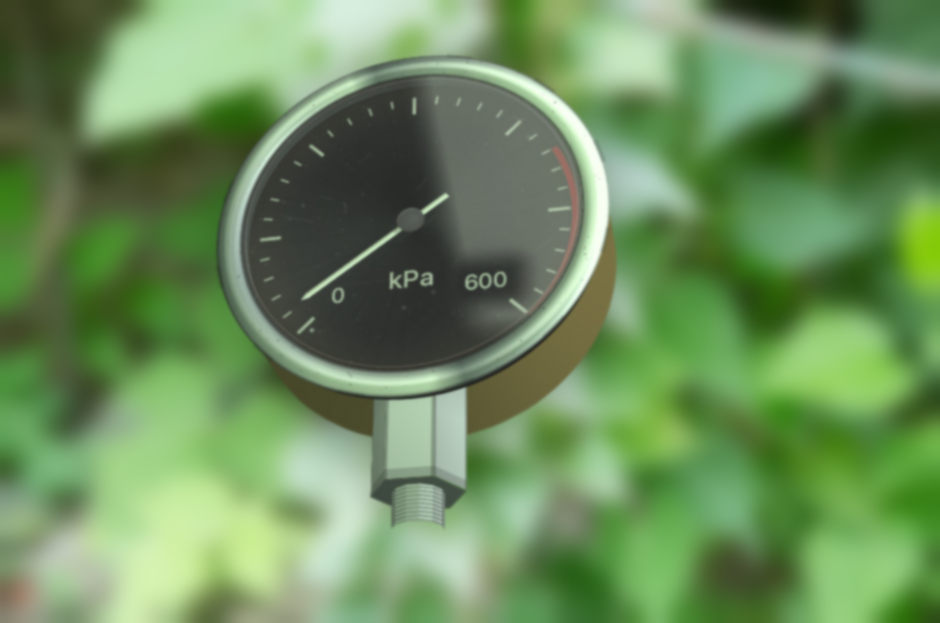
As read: value=20 unit=kPa
